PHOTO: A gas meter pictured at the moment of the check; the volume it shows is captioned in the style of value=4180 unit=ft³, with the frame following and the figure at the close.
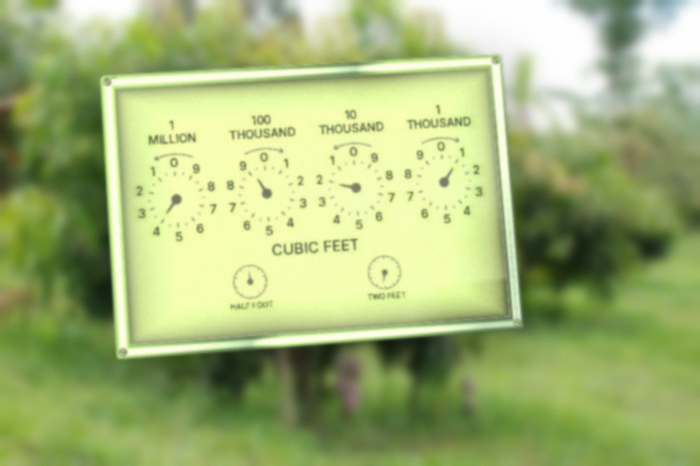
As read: value=392100 unit=ft³
